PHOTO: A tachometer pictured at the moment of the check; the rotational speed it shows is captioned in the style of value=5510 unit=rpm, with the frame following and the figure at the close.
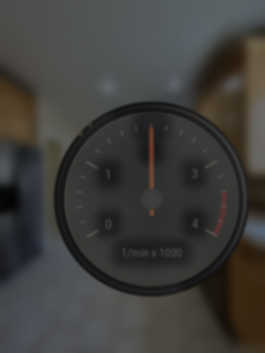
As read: value=2000 unit=rpm
